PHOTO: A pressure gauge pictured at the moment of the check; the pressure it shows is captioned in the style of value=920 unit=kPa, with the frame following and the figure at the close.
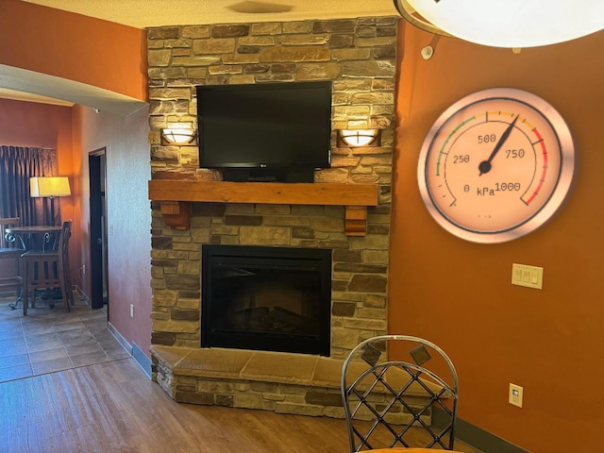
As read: value=625 unit=kPa
